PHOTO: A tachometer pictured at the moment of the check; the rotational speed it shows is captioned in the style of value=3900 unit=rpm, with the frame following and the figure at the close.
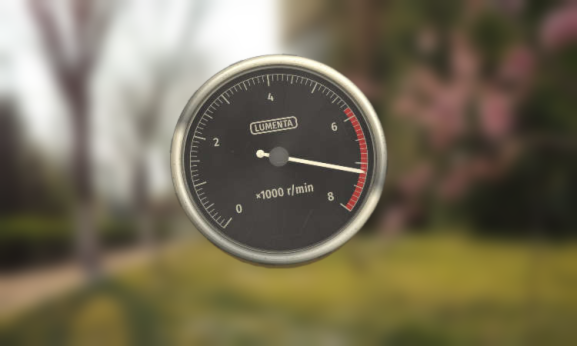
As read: value=7200 unit=rpm
